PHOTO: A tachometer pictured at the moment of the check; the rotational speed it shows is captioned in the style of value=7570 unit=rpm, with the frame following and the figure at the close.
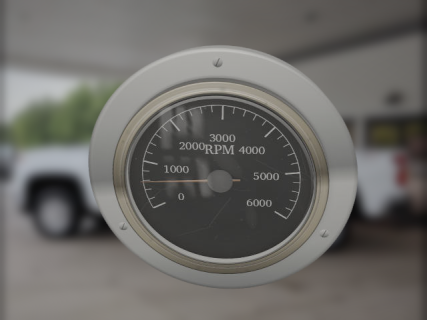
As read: value=600 unit=rpm
